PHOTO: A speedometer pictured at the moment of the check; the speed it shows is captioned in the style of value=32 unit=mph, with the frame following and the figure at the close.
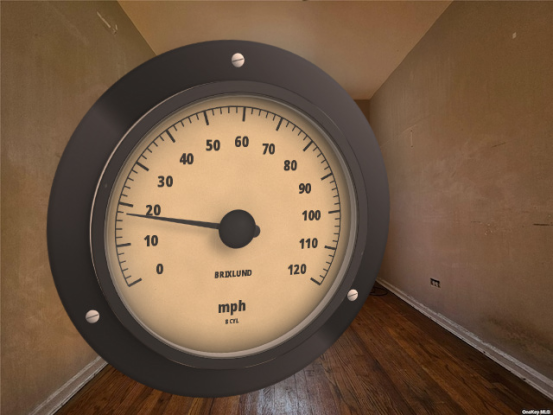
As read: value=18 unit=mph
